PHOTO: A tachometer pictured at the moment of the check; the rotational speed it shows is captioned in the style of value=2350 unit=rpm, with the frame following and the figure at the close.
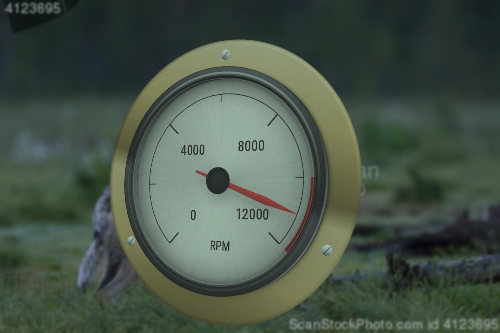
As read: value=11000 unit=rpm
